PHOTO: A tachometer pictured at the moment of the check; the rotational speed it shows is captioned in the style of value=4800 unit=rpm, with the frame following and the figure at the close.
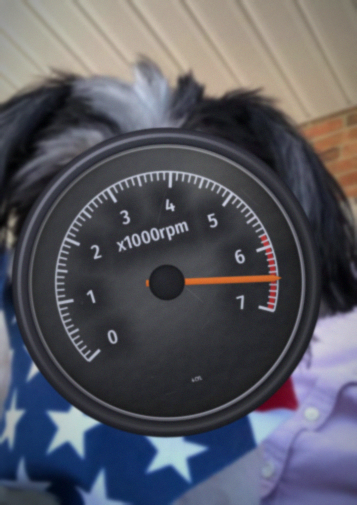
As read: value=6500 unit=rpm
